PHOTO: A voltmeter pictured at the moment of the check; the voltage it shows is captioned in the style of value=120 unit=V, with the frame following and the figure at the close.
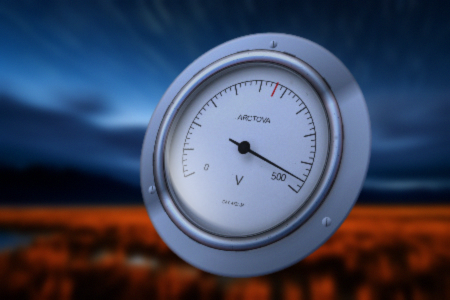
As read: value=480 unit=V
